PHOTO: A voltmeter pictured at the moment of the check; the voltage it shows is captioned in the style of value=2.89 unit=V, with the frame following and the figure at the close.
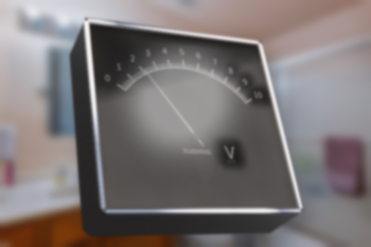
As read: value=2 unit=V
